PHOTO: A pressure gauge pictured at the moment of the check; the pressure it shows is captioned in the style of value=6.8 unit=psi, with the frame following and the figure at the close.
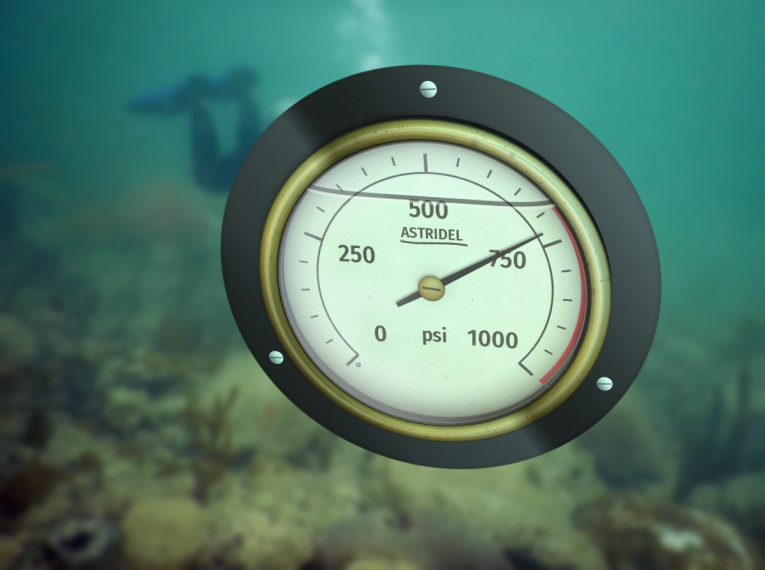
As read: value=725 unit=psi
